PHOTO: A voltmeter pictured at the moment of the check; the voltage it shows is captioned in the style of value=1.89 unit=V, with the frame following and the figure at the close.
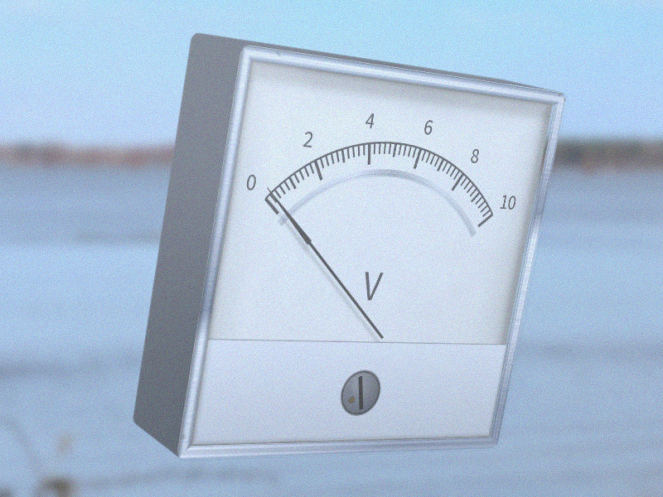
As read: value=0.2 unit=V
